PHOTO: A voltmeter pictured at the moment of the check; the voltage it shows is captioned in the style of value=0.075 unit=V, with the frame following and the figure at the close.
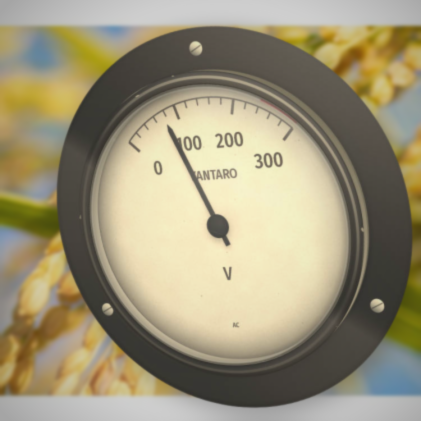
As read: value=80 unit=V
